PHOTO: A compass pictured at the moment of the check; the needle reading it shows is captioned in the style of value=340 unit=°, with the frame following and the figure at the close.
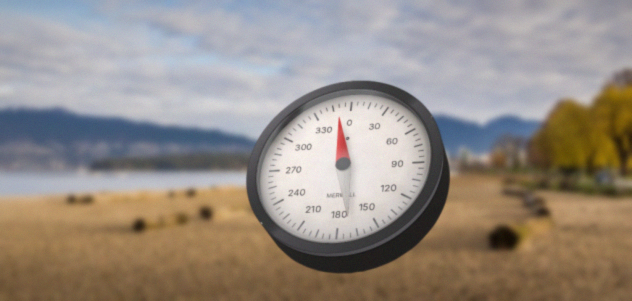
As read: value=350 unit=°
